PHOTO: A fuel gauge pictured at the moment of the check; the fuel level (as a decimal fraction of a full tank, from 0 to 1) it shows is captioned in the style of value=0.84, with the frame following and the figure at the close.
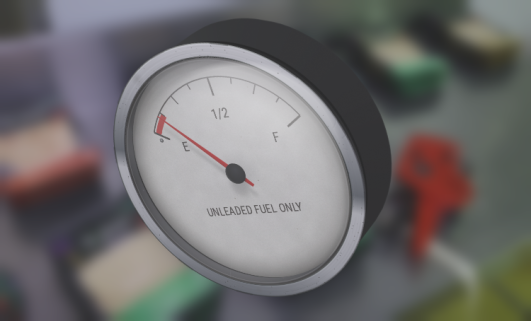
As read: value=0.125
